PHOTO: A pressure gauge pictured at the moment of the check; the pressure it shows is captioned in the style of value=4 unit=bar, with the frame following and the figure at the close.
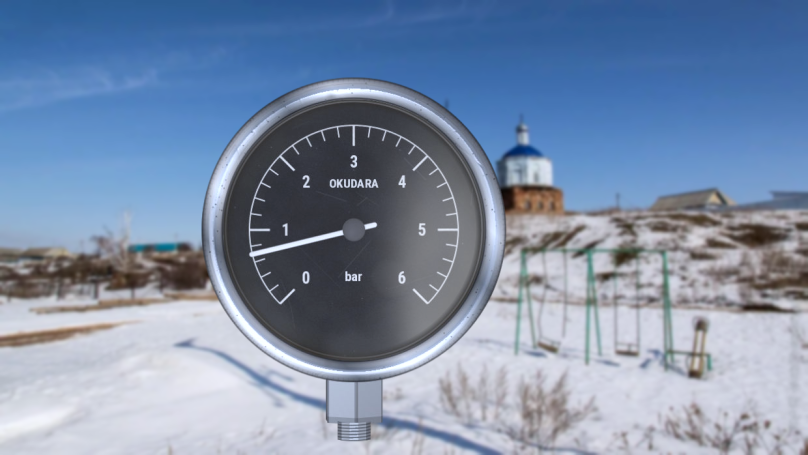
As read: value=0.7 unit=bar
